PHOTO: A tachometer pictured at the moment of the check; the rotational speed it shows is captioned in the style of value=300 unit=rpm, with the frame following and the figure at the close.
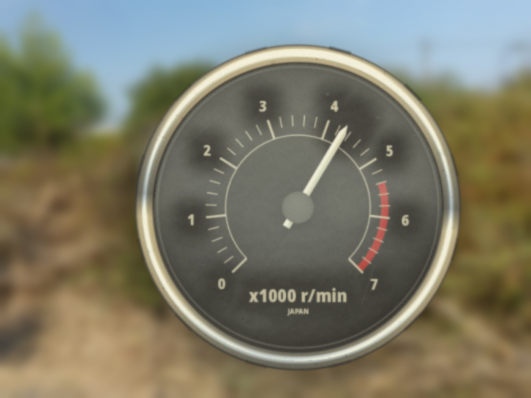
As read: value=4300 unit=rpm
